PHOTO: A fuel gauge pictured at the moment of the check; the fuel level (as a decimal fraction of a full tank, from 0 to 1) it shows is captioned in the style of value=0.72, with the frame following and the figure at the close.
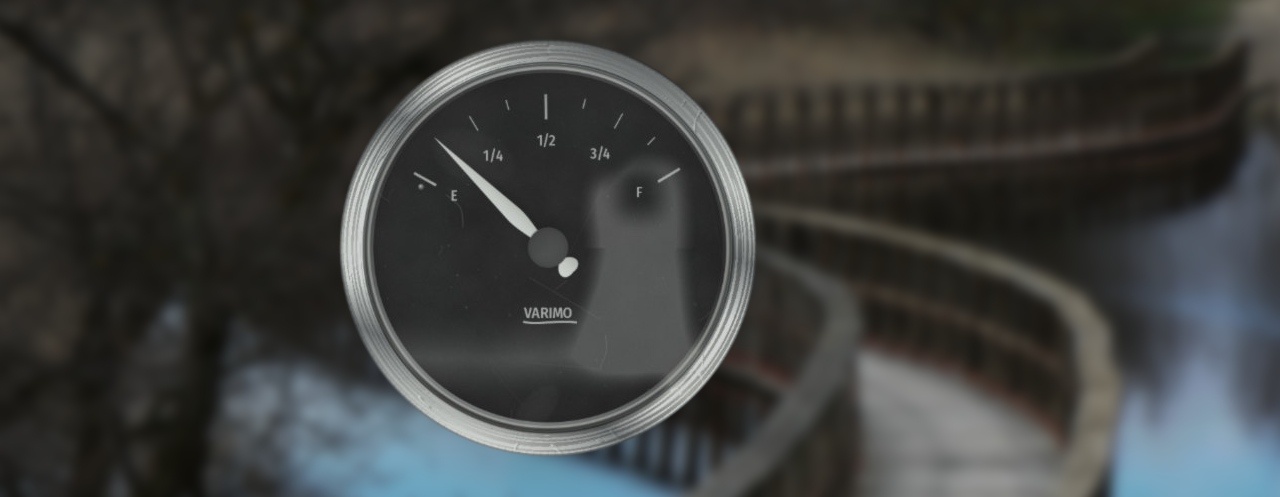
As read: value=0.125
